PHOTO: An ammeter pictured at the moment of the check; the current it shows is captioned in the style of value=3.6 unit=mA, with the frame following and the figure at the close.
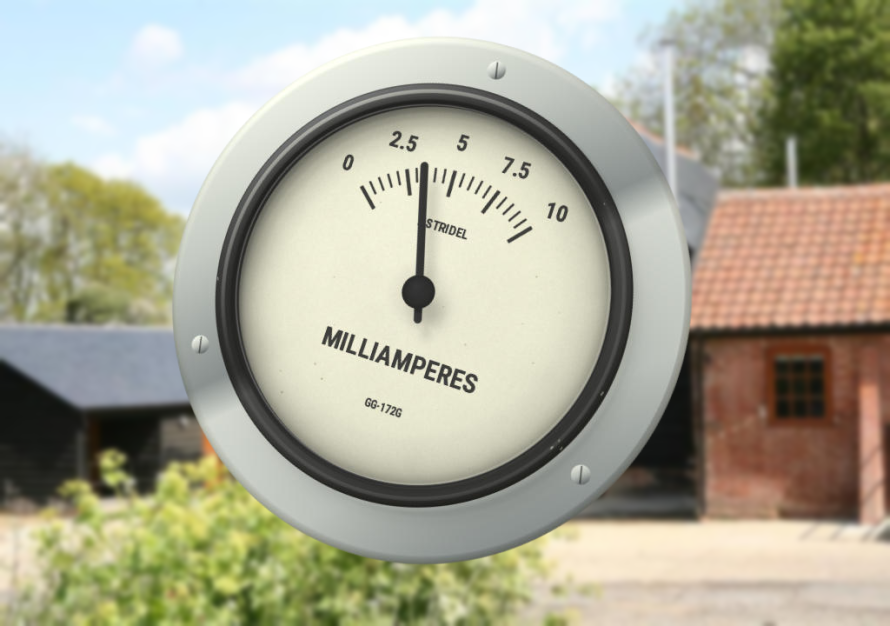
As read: value=3.5 unit=mA
